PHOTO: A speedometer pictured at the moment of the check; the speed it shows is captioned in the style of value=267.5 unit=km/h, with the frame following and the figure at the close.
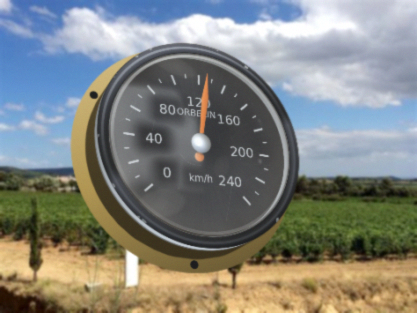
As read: value=125 unit=km/h
